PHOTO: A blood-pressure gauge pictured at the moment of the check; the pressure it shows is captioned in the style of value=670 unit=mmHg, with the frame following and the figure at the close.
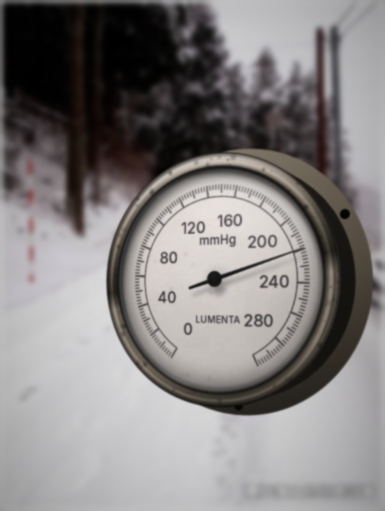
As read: value=220 unit=mmHg
